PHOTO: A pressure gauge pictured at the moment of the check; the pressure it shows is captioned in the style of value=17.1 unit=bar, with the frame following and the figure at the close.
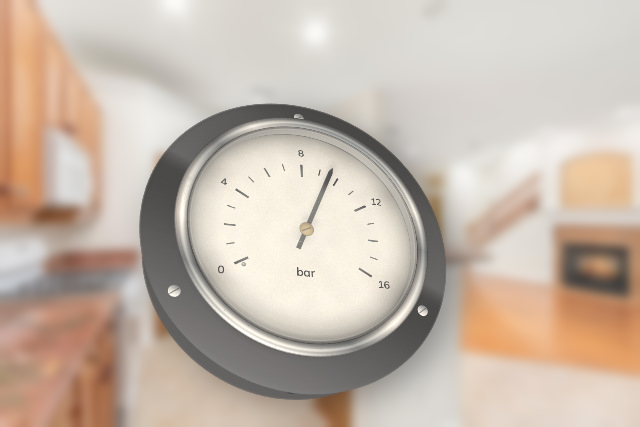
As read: value=9.5 unit=bar
